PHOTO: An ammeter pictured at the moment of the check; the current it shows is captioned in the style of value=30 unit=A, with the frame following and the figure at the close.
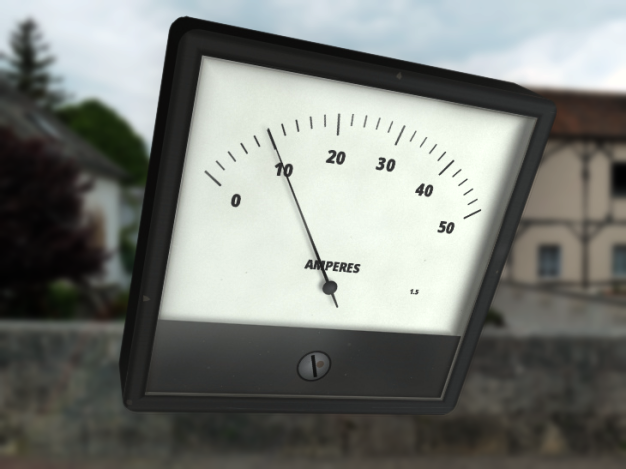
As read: value=10 unit=A
